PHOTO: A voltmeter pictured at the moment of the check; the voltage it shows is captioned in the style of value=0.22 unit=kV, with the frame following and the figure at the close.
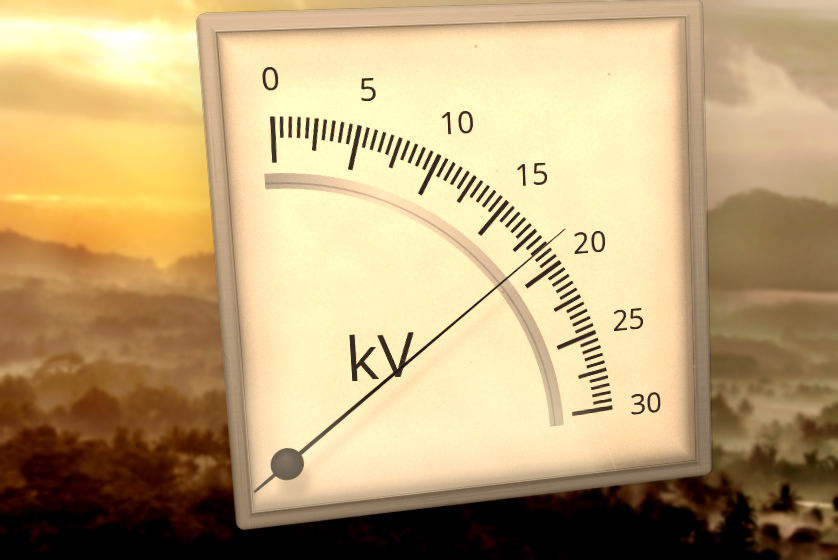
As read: value=18.5 unit=kV
